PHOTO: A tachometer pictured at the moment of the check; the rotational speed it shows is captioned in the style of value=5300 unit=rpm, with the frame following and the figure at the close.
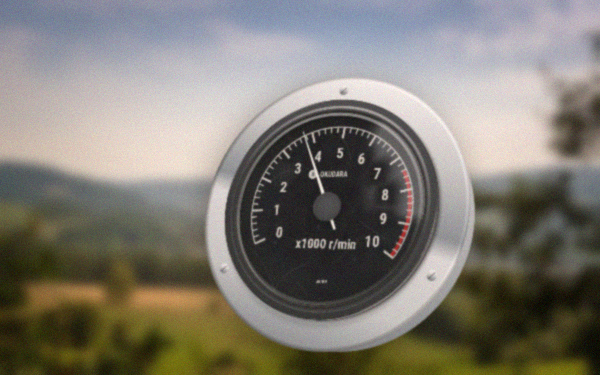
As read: value=3800 unit=rpm
